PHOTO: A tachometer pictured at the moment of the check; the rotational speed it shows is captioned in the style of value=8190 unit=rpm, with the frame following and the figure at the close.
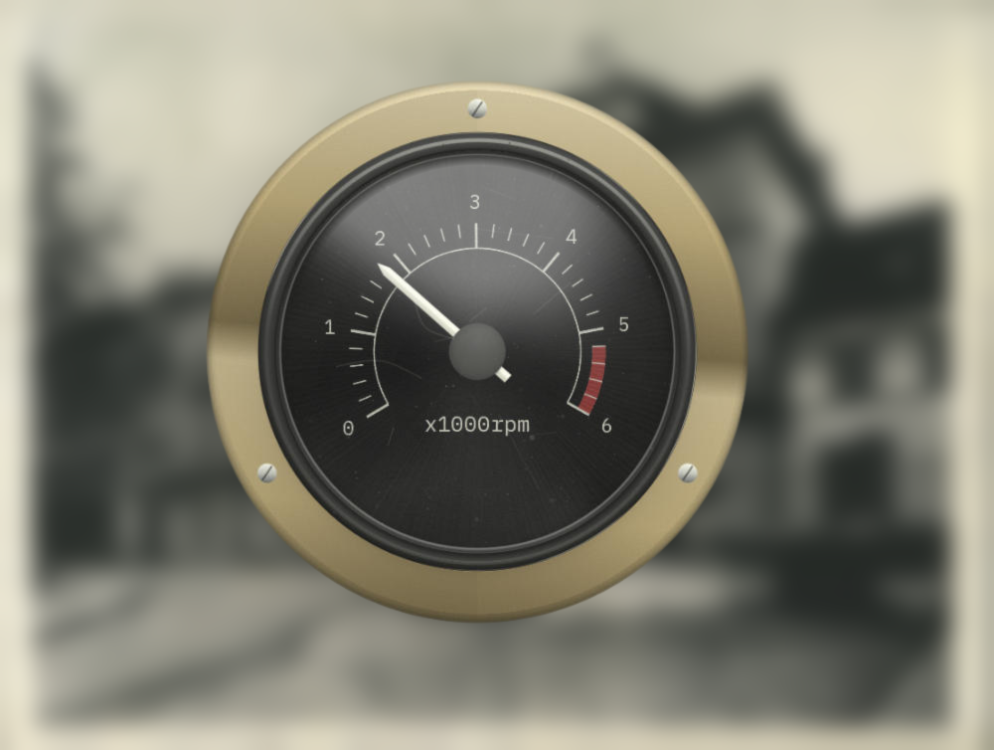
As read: value=1800 unit=rpm
